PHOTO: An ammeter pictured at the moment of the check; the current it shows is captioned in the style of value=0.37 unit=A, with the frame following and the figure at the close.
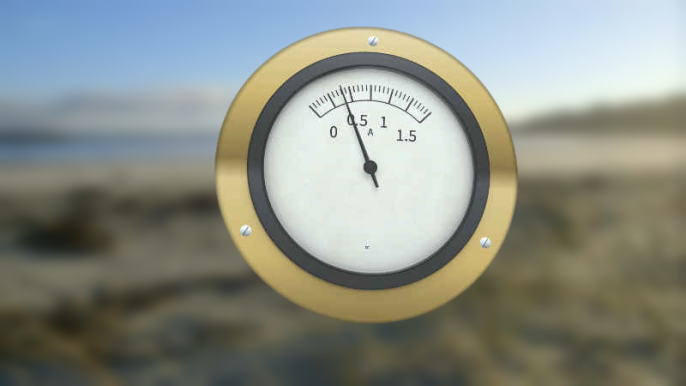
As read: value=0.4 unit=A
